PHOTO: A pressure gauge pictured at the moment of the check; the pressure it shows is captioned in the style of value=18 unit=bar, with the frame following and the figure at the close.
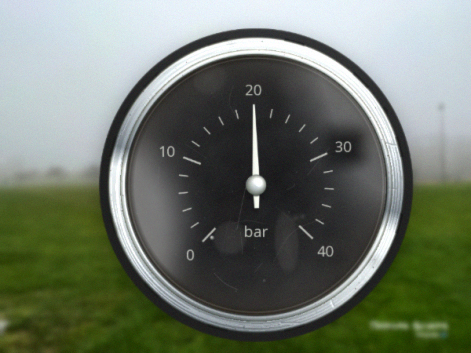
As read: value=20 unit=bar
